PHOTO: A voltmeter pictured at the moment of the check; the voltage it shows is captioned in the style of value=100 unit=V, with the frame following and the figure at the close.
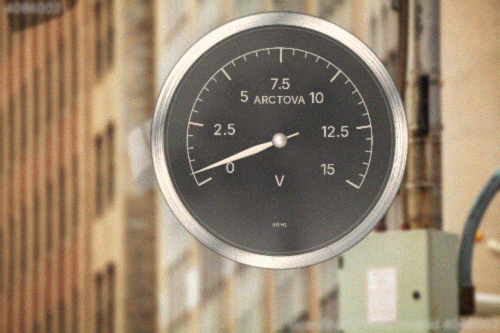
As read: value=0.5 unit=V
